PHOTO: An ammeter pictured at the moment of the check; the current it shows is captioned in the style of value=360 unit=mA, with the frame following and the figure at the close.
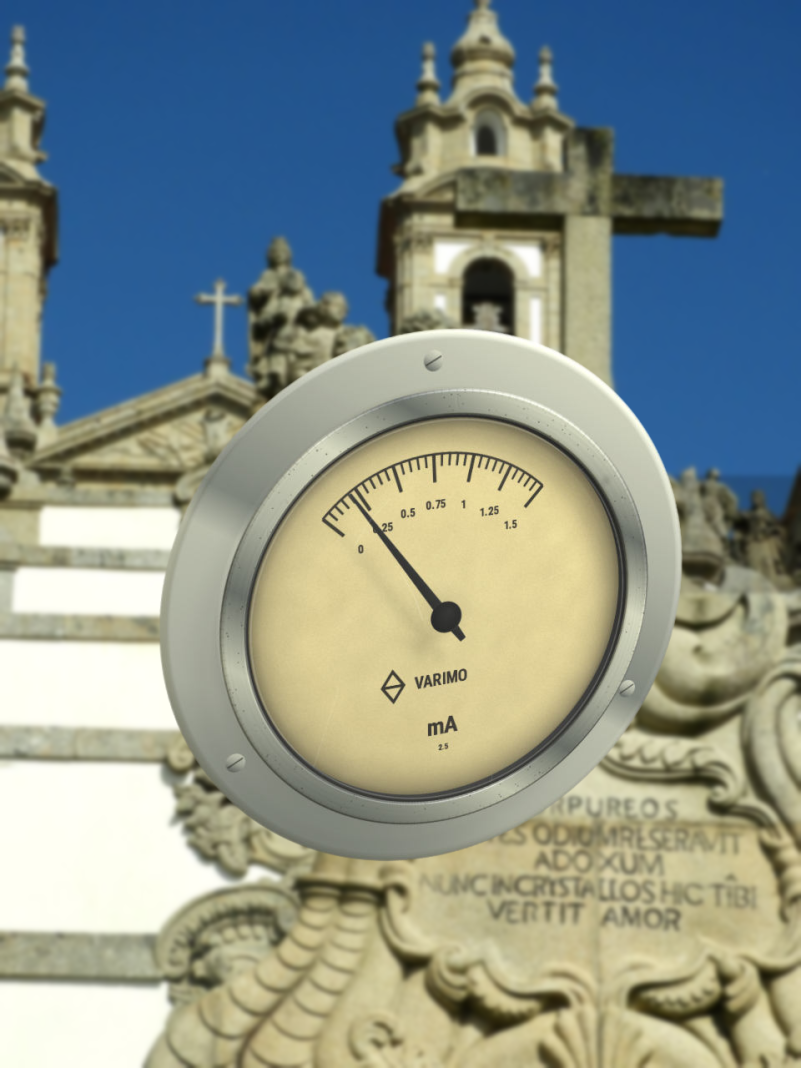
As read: value=0.2 unit=mA
